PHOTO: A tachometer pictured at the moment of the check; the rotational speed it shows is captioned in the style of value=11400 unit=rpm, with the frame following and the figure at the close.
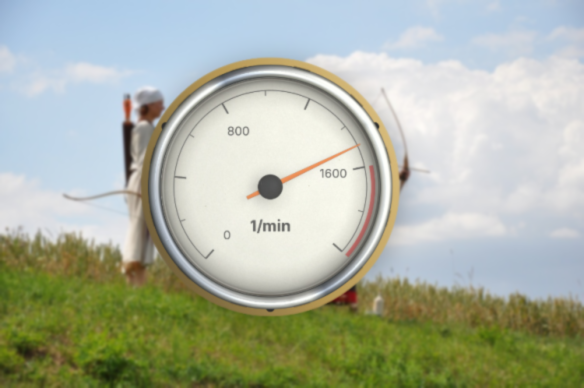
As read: value=1500 unit=rpm
